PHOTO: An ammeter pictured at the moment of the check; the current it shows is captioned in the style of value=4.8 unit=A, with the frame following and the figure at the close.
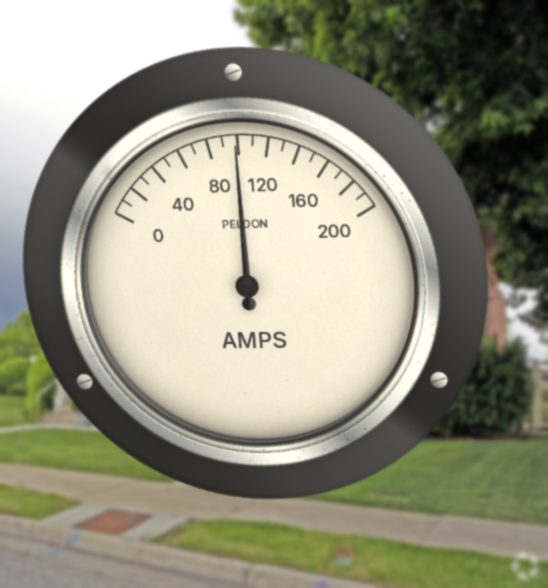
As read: value=100 unit=A
